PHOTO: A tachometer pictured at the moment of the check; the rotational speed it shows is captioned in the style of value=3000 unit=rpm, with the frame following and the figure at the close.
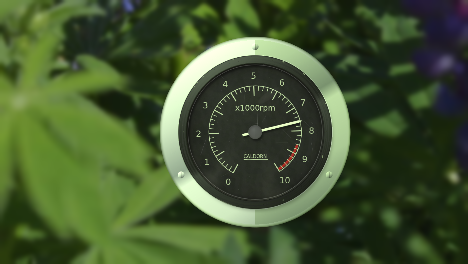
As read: value=7600 unit=rpm
